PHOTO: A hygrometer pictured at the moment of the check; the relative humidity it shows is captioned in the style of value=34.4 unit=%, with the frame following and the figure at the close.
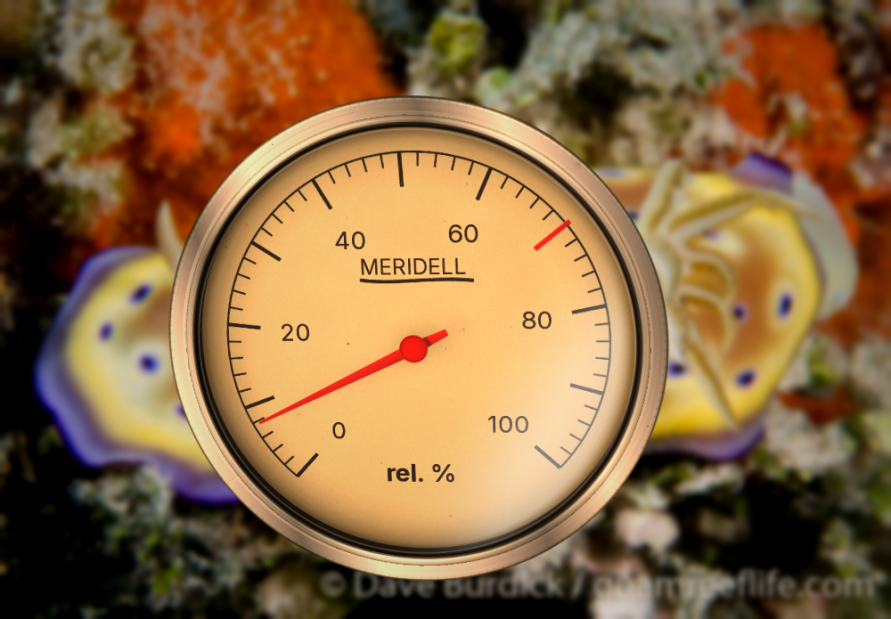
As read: value=8 unit=%
